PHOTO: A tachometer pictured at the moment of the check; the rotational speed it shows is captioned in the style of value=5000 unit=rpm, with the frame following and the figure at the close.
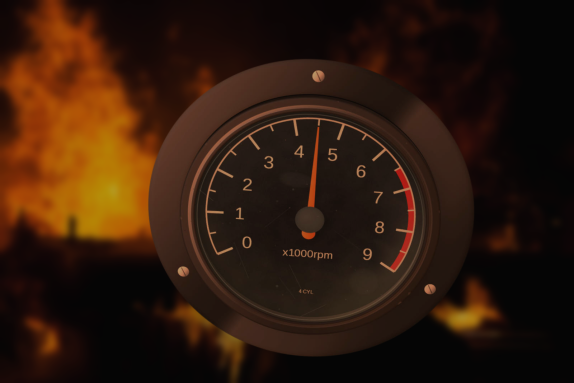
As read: value=4500 unit=rpm
